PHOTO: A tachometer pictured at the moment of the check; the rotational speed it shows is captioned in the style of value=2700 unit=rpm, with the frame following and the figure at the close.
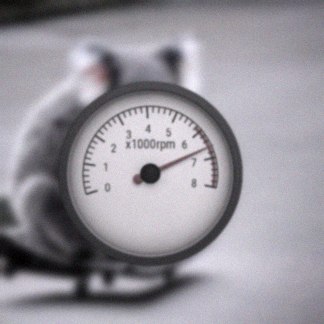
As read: value=6600 unit=rpm
